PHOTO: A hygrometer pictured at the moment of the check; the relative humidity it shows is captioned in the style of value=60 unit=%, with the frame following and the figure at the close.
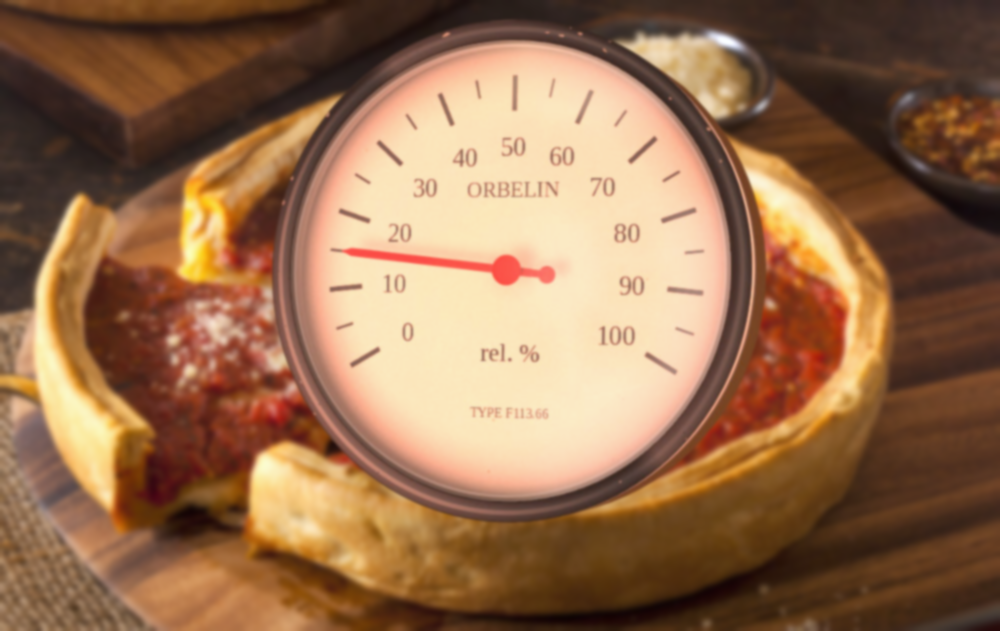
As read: value=15 unit=%
